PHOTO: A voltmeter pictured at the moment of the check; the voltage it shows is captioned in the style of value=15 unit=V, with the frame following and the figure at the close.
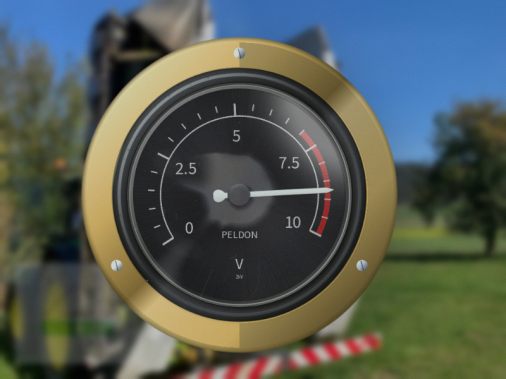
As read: value=8.75 unit=V
